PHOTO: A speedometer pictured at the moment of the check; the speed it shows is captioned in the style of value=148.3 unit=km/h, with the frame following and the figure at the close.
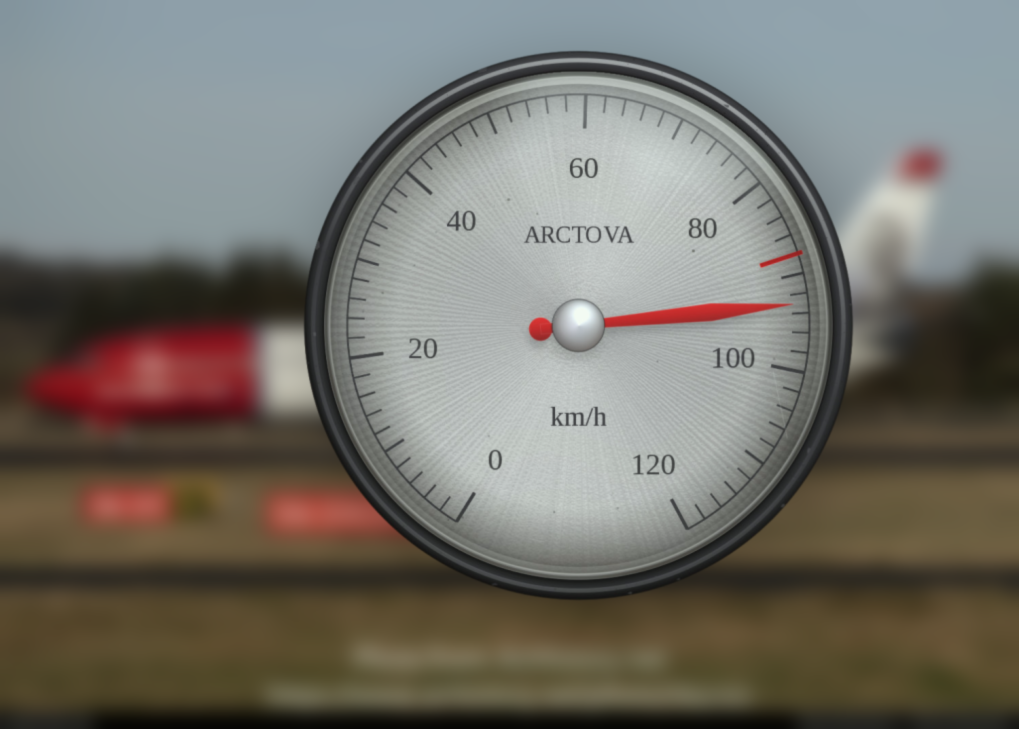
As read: value=93 unit=km/h
